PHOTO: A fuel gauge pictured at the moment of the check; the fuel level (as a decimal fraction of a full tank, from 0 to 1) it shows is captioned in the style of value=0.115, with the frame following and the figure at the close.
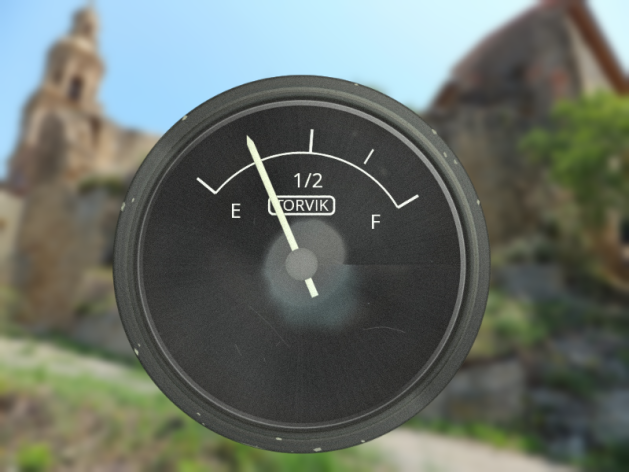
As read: value=0.25
